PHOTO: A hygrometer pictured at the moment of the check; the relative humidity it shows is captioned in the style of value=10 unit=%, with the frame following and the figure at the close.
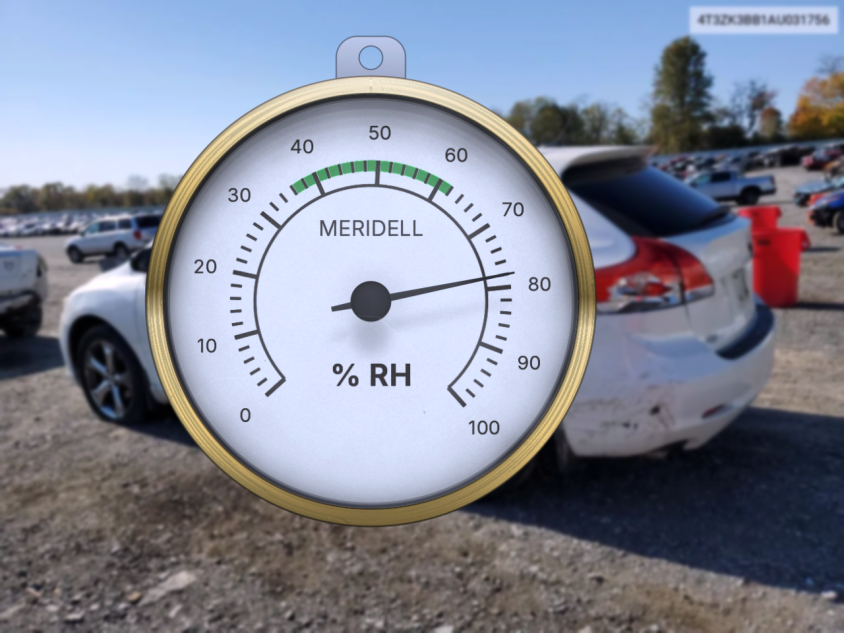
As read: value=78 unit=%
